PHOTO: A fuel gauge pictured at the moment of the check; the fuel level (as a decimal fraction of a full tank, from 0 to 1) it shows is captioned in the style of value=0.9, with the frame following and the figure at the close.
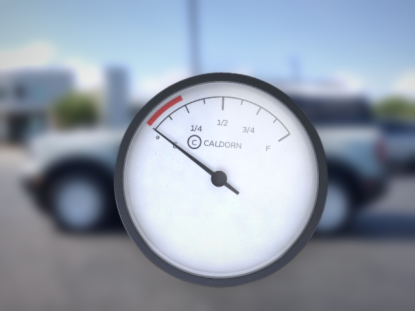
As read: value=0
